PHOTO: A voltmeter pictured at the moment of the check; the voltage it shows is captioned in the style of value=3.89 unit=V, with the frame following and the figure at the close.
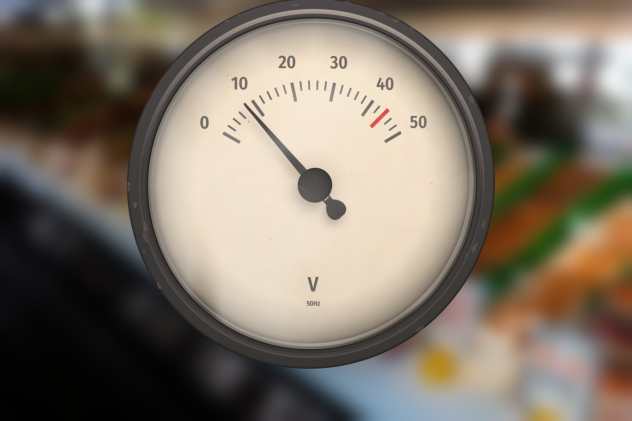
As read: value=8 unit=V
